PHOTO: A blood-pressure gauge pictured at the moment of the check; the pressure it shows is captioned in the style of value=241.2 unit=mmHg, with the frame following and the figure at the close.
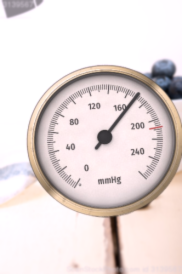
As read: value=170 unit=mmHg
